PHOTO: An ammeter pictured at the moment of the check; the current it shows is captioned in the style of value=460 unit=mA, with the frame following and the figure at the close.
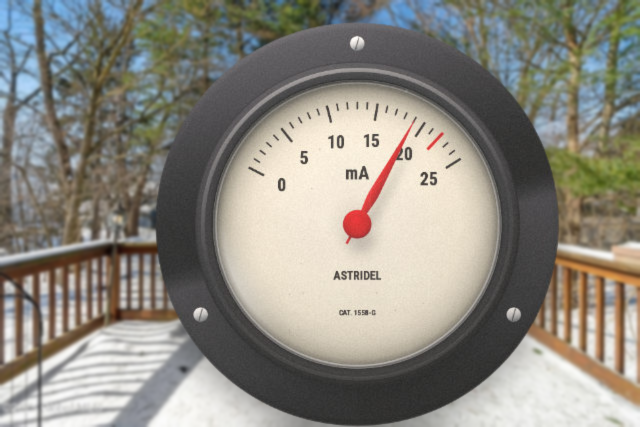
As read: value=19 unit=mA
